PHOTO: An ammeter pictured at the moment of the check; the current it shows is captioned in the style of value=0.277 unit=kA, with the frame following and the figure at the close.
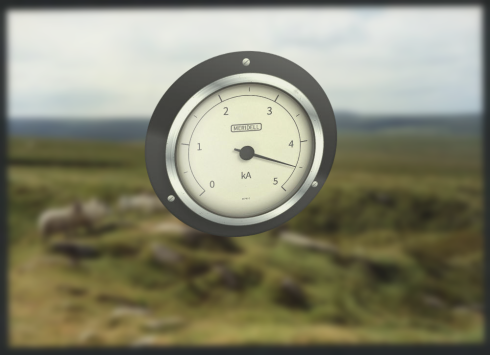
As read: value=4.5 unit=kA
